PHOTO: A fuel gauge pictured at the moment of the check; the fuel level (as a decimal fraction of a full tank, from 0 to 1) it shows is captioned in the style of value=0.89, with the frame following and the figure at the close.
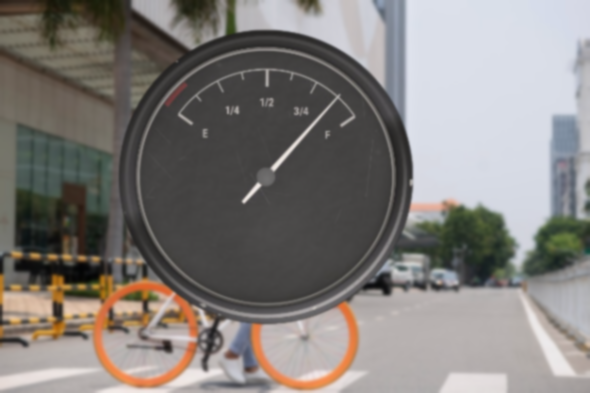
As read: value=0.875
